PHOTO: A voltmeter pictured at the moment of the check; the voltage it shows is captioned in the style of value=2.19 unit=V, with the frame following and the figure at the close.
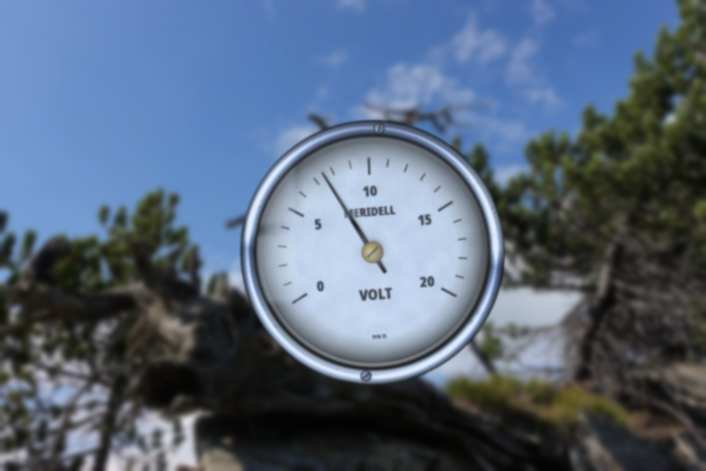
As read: value=7.5 unit=V
